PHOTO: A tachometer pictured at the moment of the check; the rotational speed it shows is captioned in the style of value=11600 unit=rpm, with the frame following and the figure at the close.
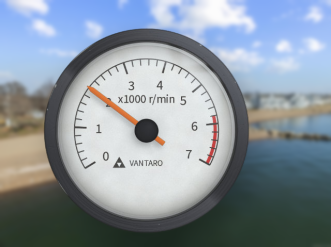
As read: value=2000 unit=rpm
